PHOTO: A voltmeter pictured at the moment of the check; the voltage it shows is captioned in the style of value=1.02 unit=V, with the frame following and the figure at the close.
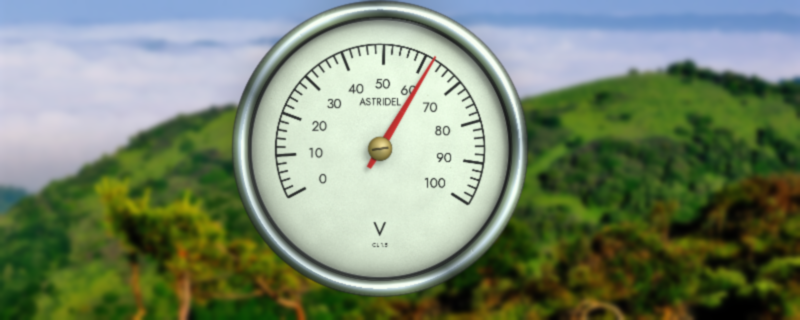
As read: value=62 unit=V
